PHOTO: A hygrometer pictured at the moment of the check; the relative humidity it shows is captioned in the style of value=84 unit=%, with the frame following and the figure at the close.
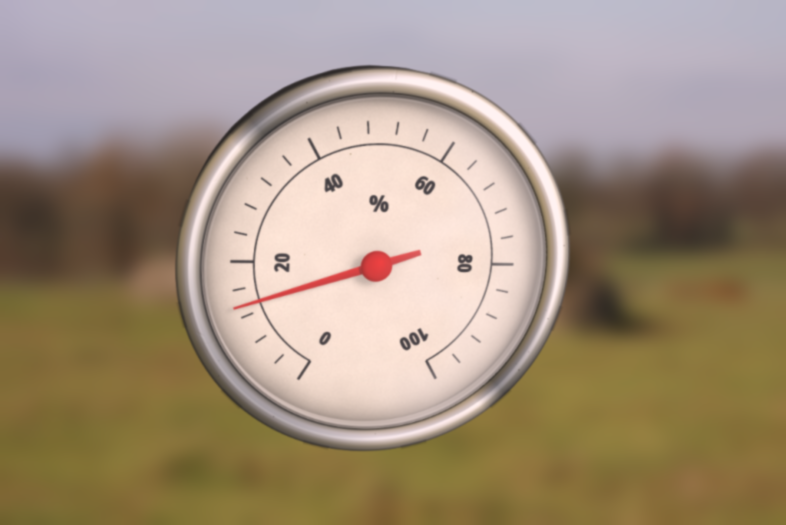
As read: value=14 unit=%
